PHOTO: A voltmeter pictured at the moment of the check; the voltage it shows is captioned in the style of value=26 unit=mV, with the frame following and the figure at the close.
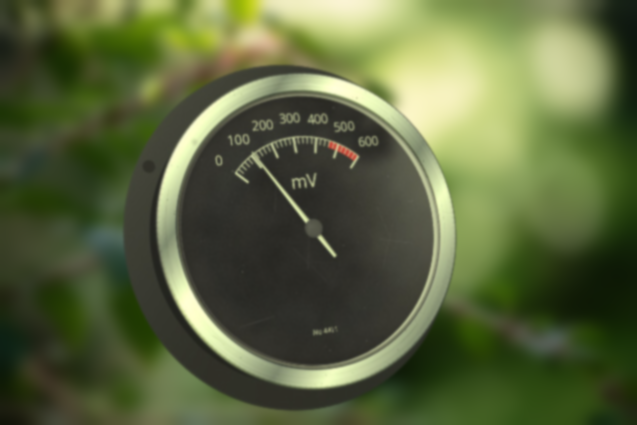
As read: value=100 unit=mV
